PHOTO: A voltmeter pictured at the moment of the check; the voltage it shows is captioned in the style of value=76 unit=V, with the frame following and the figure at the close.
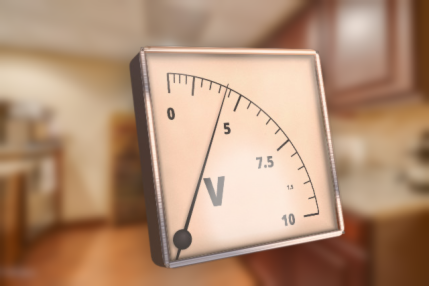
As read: value=4.25 unit=V
